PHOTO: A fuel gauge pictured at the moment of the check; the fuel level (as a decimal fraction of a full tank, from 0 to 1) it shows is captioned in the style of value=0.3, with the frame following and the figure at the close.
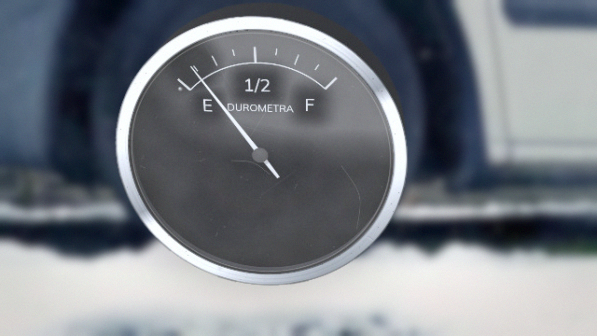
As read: value=0.125
